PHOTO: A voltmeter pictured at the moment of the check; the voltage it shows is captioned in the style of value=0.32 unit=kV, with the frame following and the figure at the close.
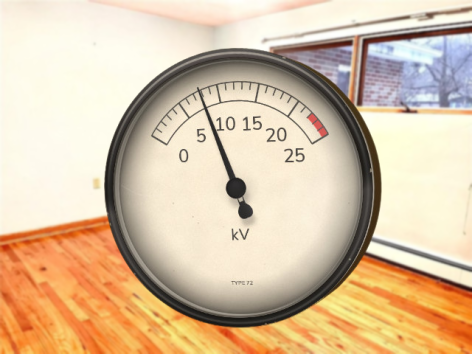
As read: value=8 unit=kV
